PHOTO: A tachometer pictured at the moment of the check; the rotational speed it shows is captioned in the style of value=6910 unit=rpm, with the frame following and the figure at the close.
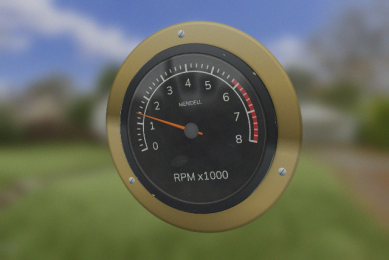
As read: value=1400 unit=rpm
